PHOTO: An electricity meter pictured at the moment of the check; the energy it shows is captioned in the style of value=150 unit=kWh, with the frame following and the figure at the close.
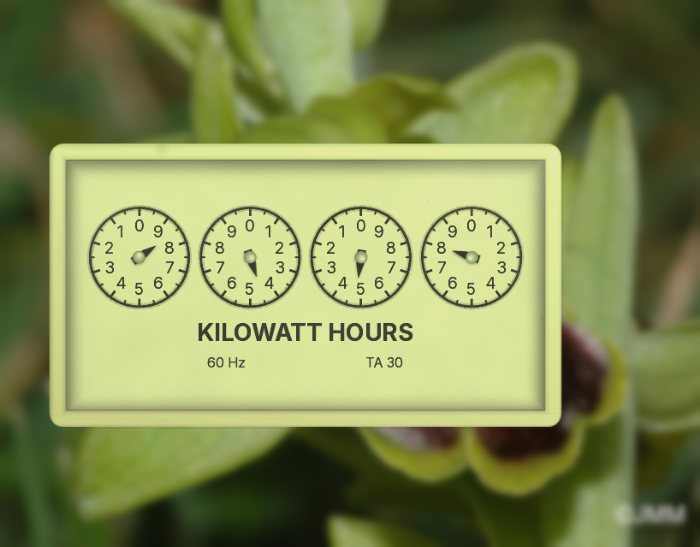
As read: value=8448 unit=kWh
